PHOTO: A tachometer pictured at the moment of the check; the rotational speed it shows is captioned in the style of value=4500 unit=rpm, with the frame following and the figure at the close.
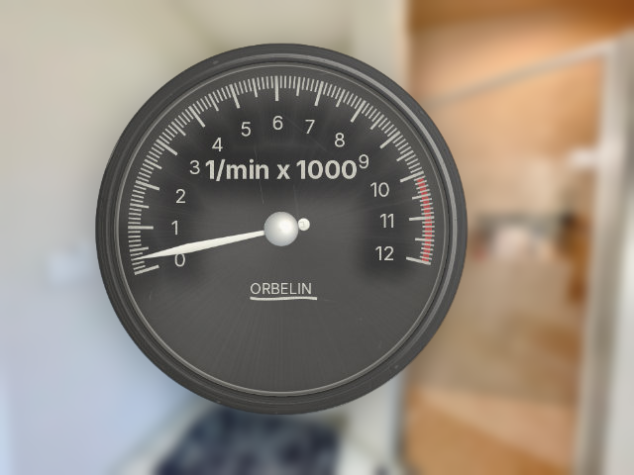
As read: value=300 unit=rpm
